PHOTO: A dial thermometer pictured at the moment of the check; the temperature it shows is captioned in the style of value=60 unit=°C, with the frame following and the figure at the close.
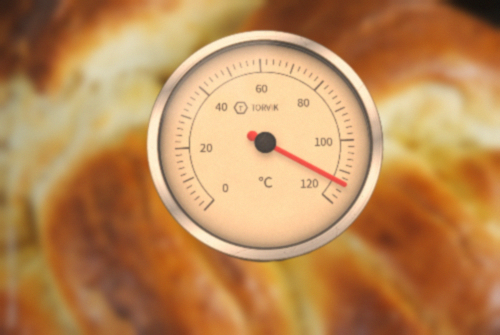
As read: value=114 unit=°C
